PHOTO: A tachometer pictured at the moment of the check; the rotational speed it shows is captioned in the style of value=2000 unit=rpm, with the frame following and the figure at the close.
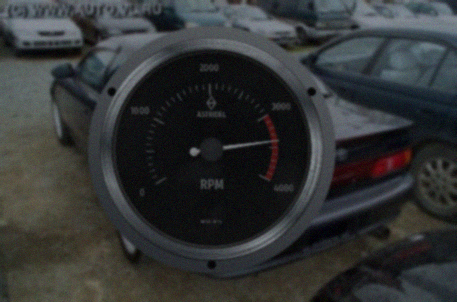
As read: value=3400 unit=rpm
